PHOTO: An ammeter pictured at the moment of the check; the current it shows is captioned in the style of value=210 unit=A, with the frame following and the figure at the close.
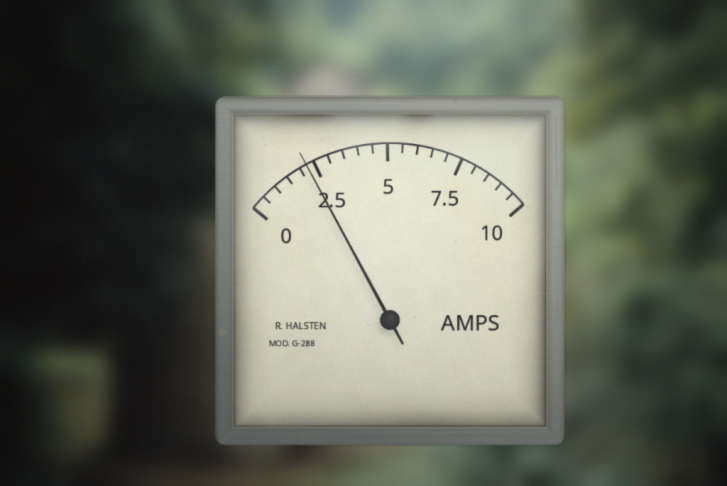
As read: value=2.25 unit=A
